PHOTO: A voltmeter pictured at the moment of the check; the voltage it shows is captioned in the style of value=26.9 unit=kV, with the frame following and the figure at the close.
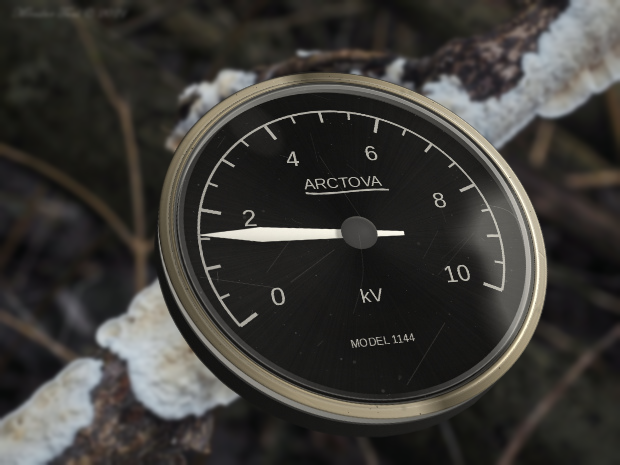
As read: value=1.5 unit=kV
